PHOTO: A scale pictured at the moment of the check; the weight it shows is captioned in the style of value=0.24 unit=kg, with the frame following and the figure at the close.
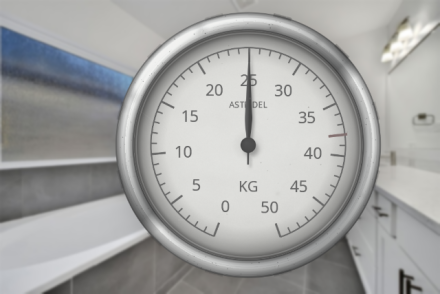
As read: value=25 unit=kg
